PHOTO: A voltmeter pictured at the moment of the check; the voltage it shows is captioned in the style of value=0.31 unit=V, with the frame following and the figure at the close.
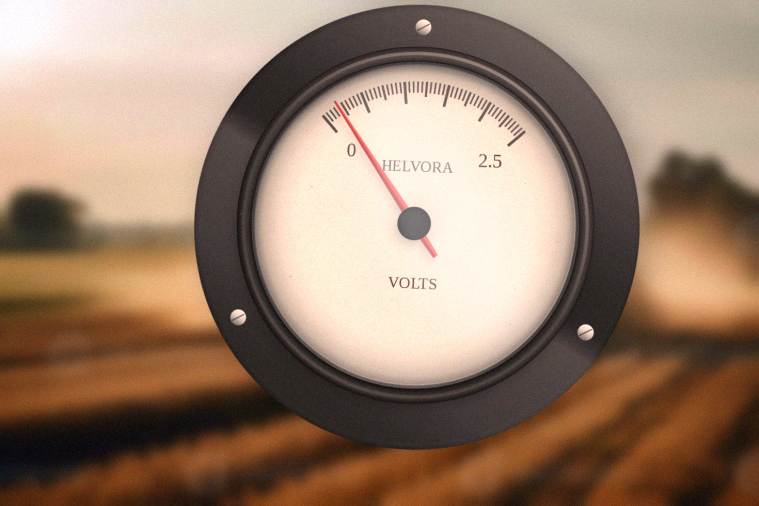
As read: value=0.2 unit=V
